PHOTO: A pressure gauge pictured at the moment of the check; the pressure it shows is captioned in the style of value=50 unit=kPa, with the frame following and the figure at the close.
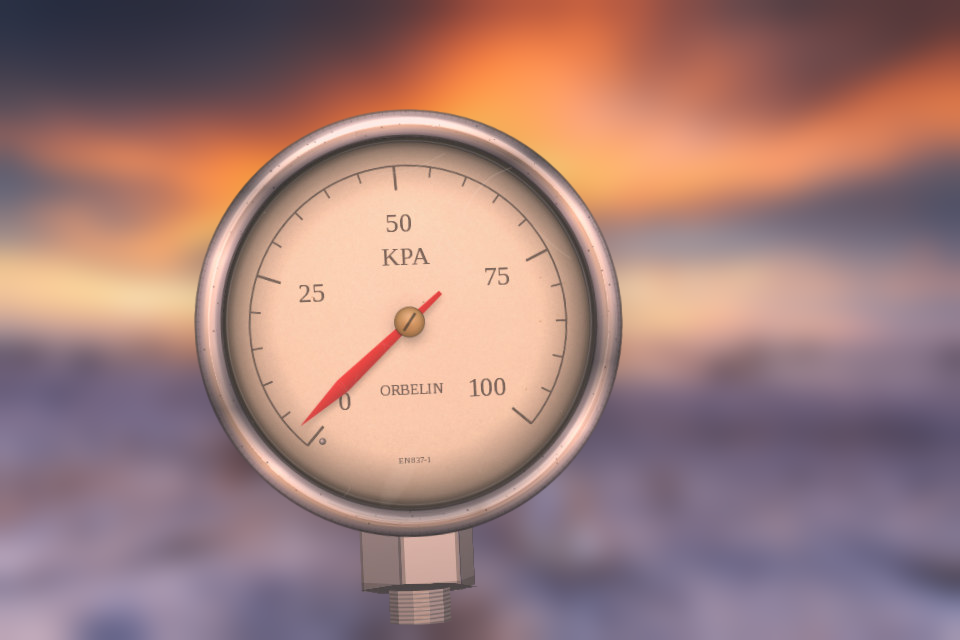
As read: value=2.5 unit=kPa
